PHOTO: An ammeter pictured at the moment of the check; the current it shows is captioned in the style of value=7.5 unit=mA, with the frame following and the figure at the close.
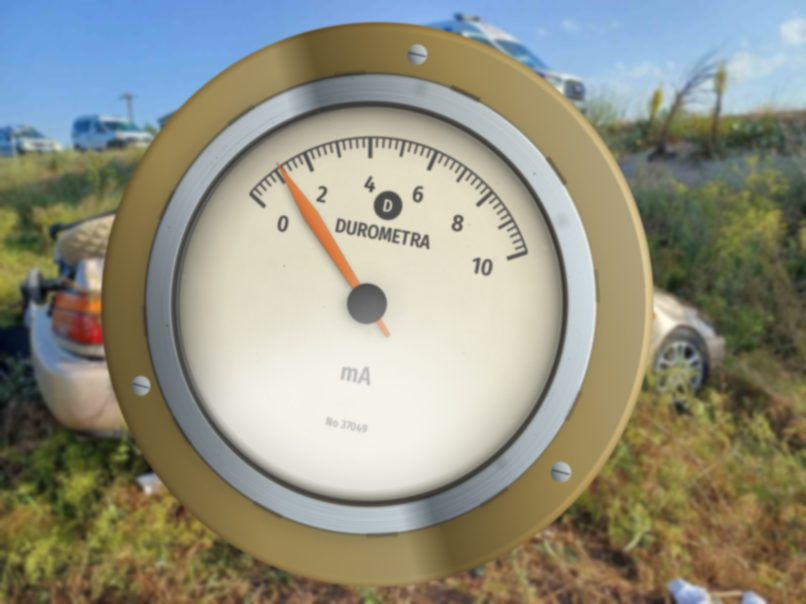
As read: value=1.2 unit=mA
